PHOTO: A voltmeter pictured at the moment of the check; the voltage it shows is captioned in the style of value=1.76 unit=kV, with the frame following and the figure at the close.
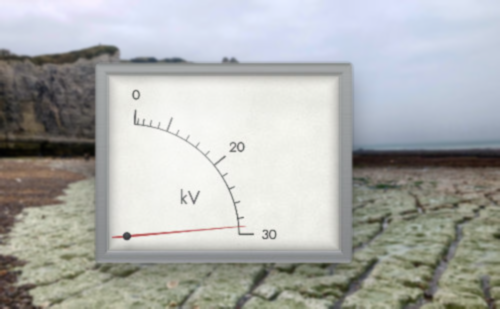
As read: value=29 unit=kV
